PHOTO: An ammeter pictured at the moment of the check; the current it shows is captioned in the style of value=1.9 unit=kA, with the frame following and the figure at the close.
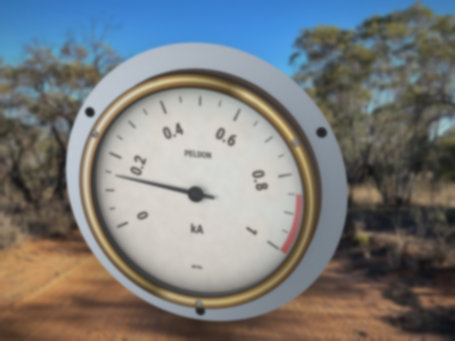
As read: value=0.15 unit=kA
